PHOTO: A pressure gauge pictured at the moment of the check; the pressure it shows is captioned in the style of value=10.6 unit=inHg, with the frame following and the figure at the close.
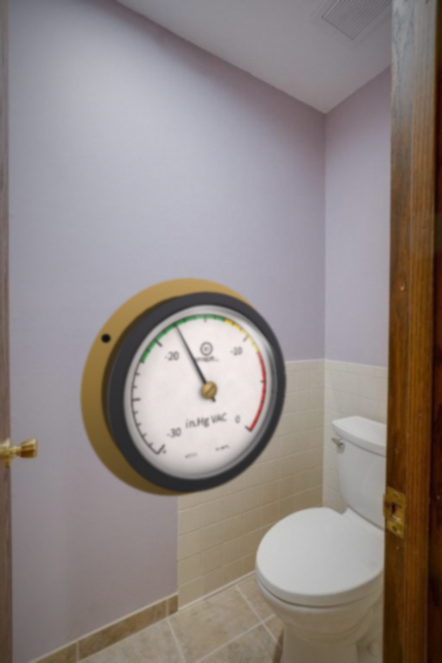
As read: value=-18 unit=inHg
